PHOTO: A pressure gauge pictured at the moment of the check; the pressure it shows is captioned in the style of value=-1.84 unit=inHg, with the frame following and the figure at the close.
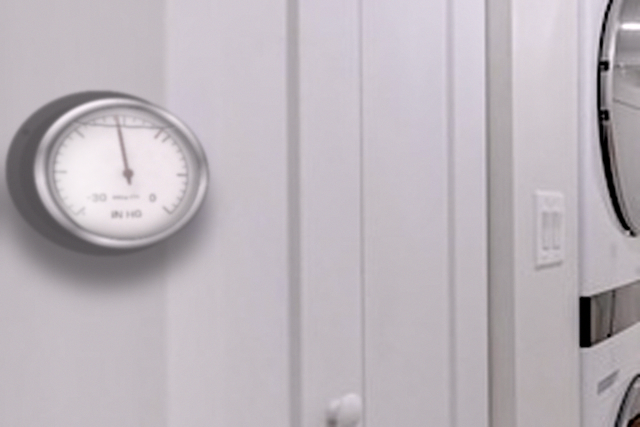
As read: value=-16 unit=inHg
